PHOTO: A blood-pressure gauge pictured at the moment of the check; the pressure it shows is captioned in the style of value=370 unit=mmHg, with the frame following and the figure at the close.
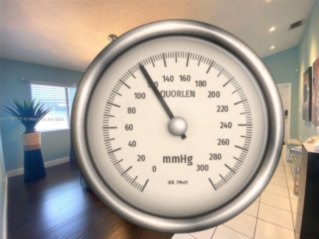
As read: value=120 unit=mmHg
